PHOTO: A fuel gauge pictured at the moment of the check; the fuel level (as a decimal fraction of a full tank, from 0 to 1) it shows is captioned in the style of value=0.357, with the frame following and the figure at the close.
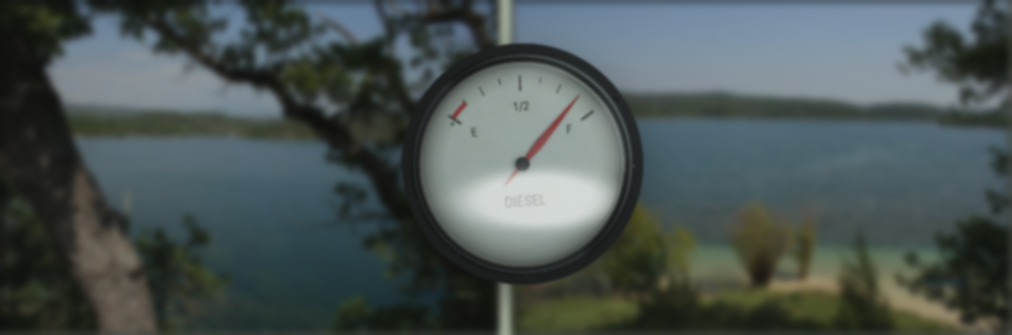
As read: value=0.875
